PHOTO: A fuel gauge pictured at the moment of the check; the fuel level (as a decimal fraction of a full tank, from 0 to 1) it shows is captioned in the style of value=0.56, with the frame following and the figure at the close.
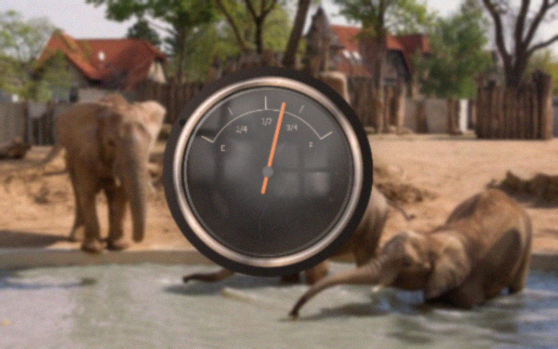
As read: value=0.625
